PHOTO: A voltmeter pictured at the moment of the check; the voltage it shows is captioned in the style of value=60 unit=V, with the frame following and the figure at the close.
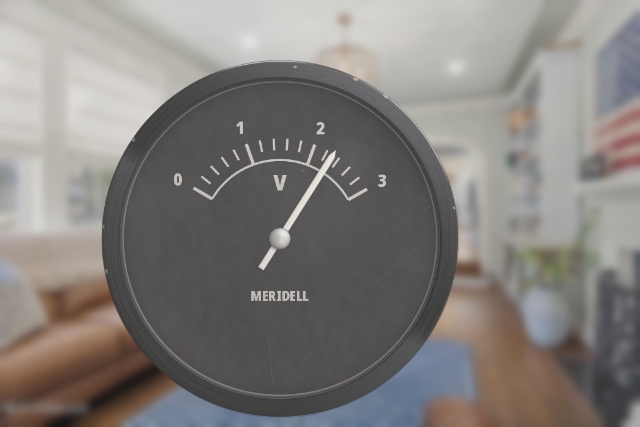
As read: value=2.3 unit=V
